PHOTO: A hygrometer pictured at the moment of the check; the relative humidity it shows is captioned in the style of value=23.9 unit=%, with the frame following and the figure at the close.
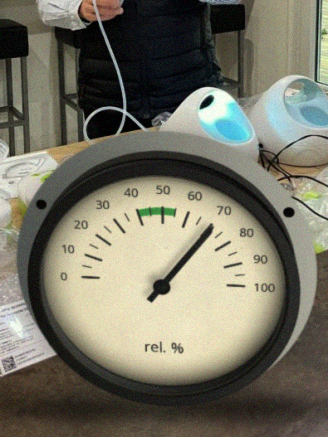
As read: value=70 unit=%
